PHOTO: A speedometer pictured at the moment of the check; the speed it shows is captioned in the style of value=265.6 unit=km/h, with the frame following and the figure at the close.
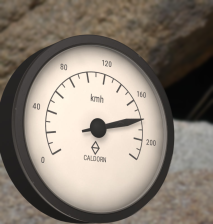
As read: value=180 unit=km/h
